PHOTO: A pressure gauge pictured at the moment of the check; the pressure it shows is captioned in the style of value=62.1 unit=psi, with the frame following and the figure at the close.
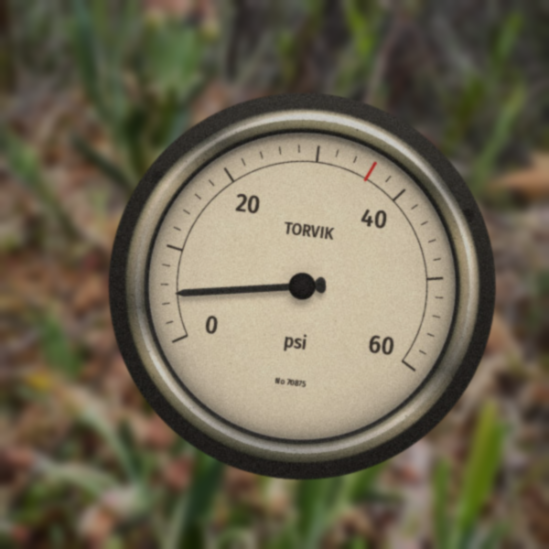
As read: value=5 unit=psi
